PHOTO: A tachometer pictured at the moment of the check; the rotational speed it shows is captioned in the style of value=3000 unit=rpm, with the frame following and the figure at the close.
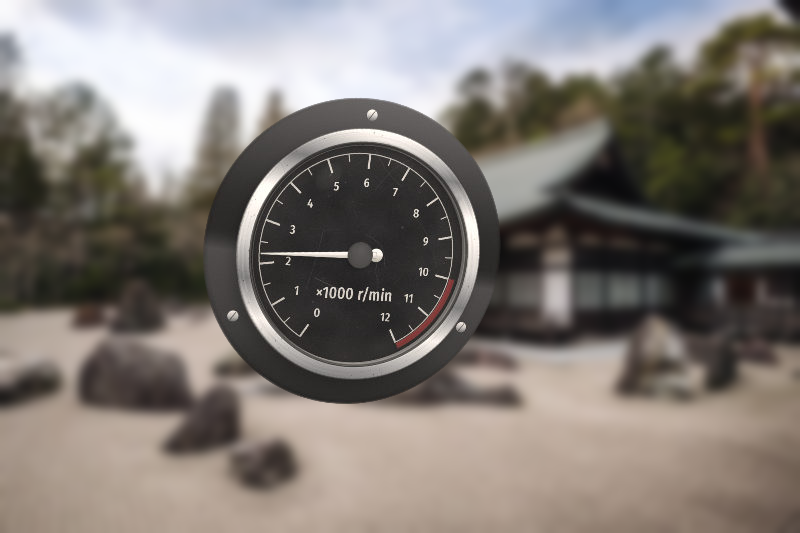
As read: value=2250 unit=rpm
